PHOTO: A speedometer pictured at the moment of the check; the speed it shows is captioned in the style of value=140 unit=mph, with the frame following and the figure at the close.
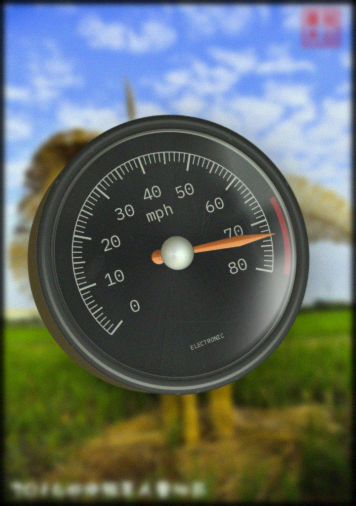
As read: value=73 unit=mph
